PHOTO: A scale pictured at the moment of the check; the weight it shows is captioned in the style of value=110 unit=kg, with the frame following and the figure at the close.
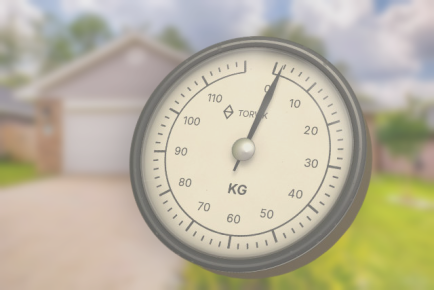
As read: value=2 unit=kg
